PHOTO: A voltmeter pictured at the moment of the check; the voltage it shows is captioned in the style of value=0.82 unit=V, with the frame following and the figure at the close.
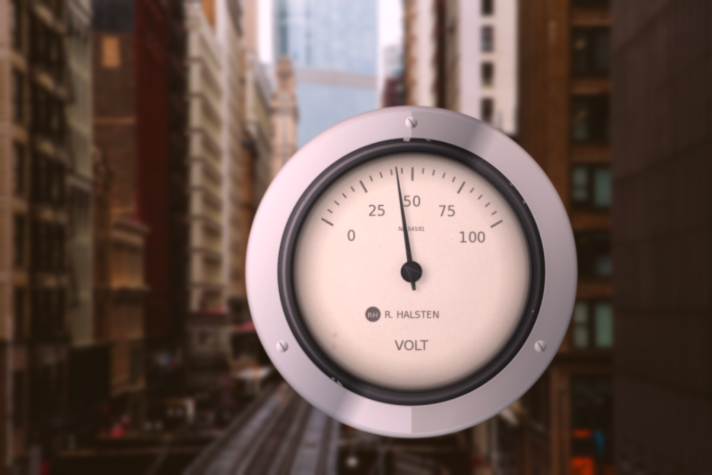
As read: value=42.5 unit=V
